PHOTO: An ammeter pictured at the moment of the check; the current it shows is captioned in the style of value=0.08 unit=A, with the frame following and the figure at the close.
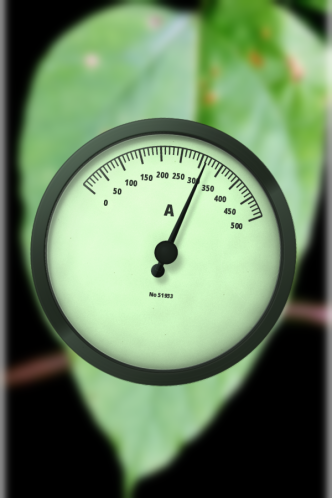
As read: value=310 unit=A
